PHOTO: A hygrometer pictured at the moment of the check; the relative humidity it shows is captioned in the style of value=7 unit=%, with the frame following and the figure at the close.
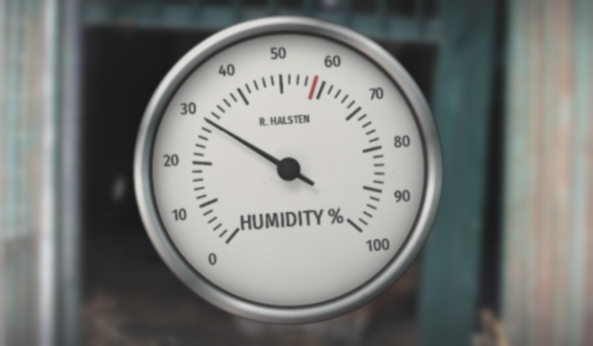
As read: value=30 unit=%
